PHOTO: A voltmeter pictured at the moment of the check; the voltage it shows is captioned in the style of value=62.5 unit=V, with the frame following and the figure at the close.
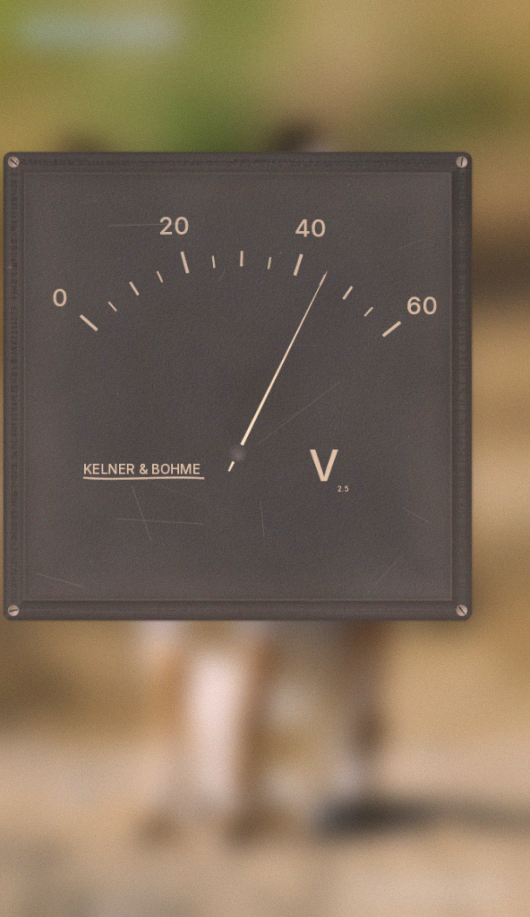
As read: value=45 unit=V
